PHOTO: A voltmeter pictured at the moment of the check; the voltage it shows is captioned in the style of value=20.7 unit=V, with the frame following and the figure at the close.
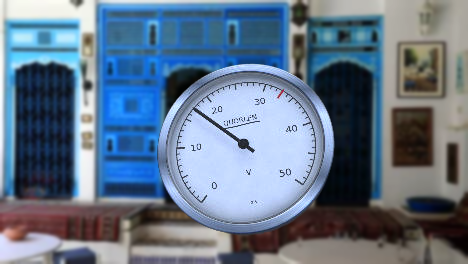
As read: value=17 unit=V
